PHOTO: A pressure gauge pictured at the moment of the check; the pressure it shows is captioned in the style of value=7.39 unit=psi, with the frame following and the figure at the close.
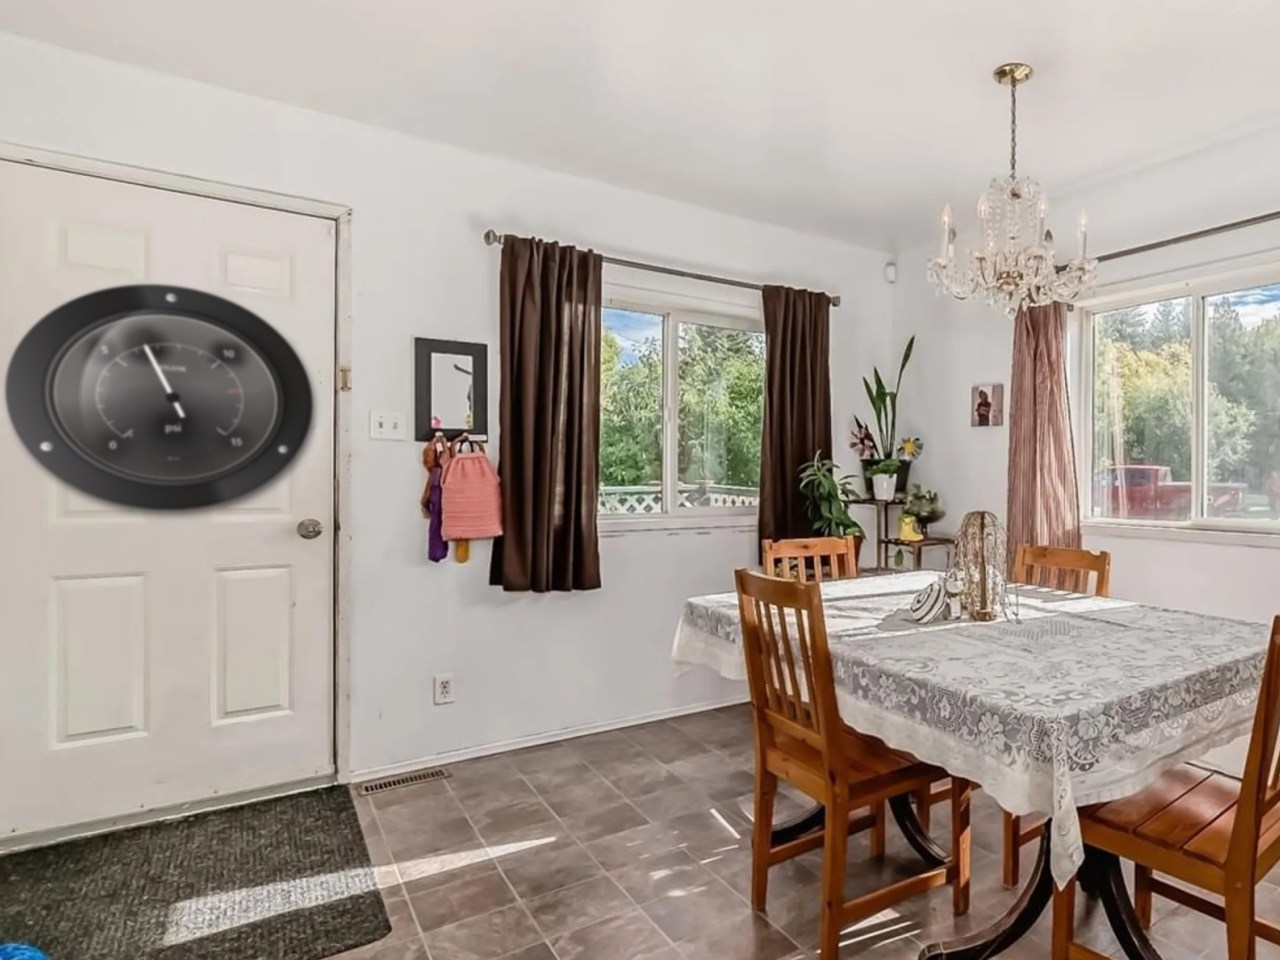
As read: value=6.5 unit=psi
